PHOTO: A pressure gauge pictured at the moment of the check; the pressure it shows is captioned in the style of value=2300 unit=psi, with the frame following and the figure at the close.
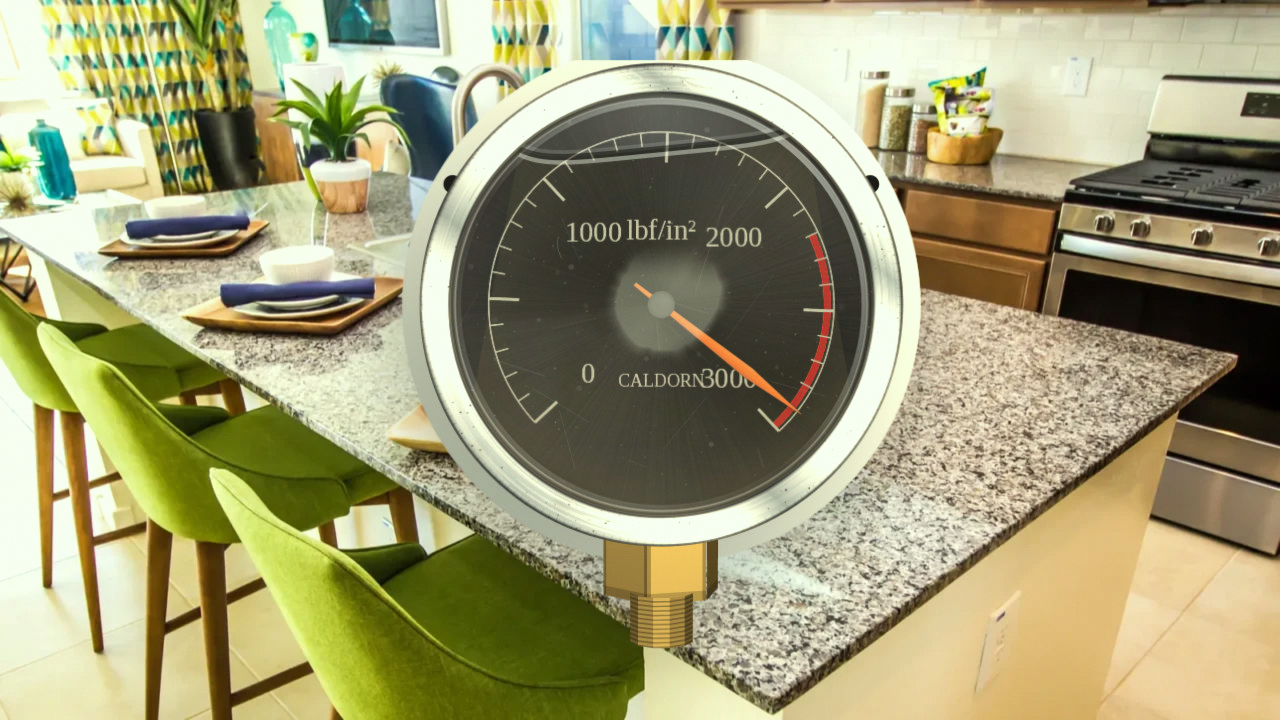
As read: value=2900 unit=psi
